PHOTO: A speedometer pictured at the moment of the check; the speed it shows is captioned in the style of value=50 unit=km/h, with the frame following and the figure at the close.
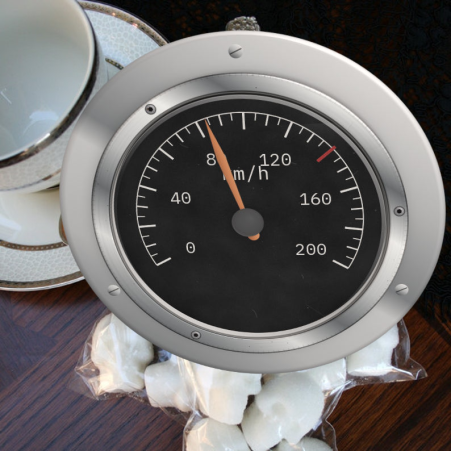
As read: value=85 unit=km/h
